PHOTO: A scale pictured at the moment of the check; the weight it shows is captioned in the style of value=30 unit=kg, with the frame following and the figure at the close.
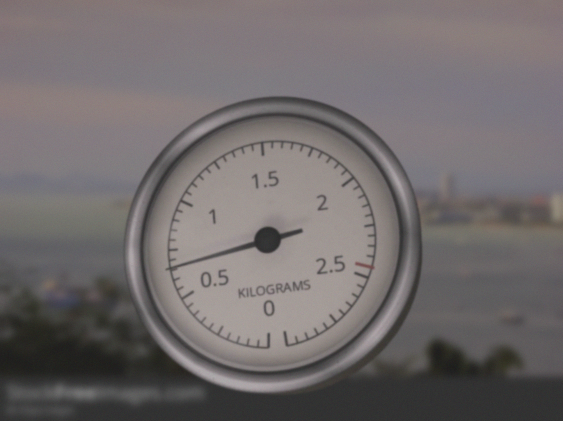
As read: value=0.65 unit=kg
